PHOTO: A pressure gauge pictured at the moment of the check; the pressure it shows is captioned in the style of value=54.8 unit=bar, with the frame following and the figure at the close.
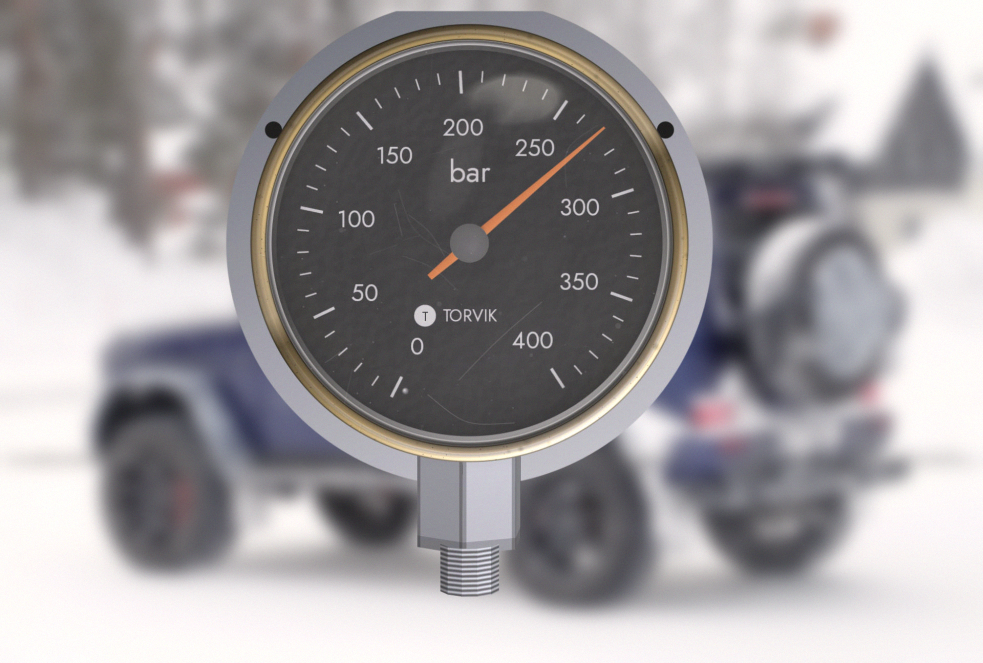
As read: value=270 unit=bar
